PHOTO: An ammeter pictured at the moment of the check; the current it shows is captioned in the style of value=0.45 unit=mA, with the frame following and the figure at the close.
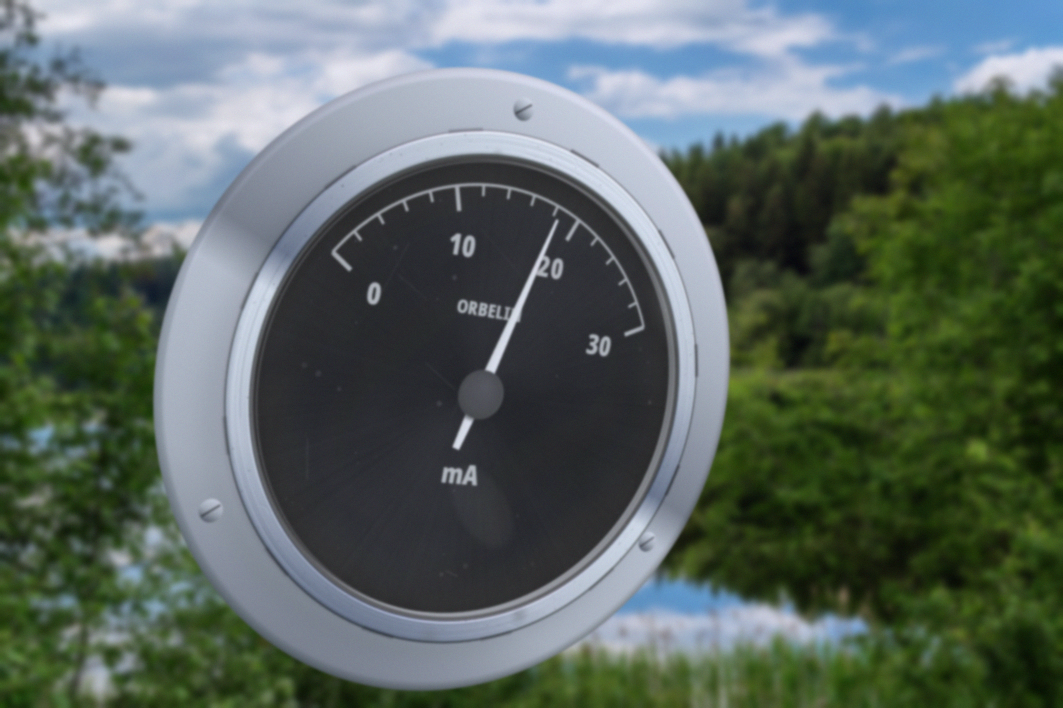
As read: value=18 unit=mA
